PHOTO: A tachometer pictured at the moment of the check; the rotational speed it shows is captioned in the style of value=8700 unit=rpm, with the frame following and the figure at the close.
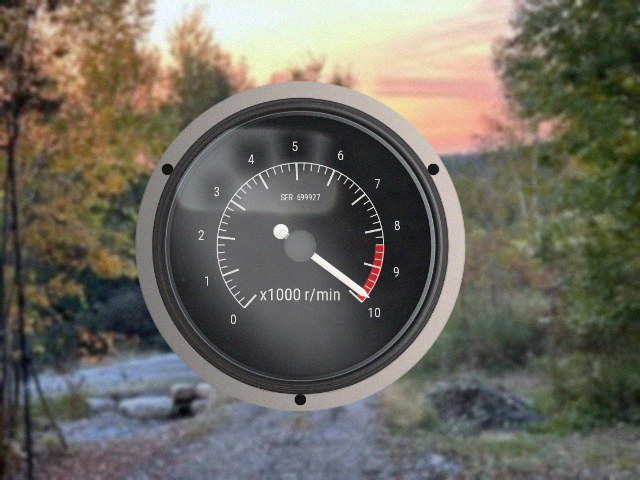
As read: value=9800 unit=rpm
